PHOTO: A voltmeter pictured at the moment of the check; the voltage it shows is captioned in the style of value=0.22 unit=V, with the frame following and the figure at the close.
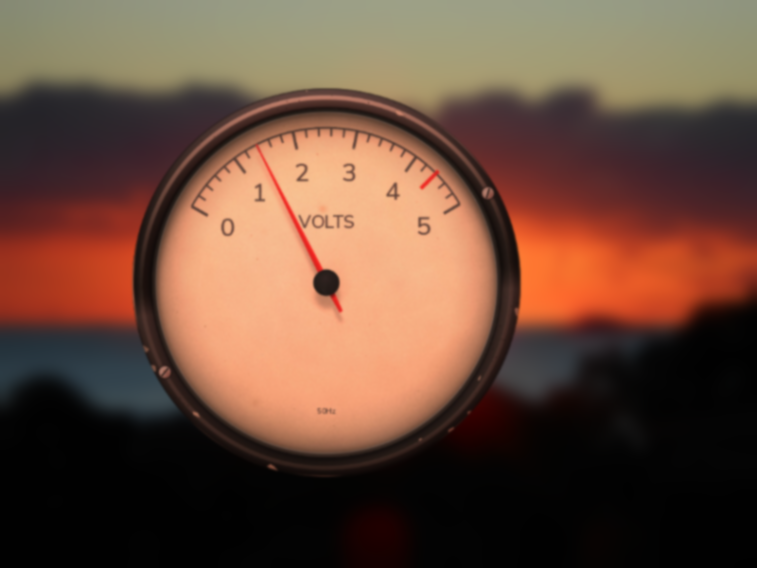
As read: value=1.4 unit=V
